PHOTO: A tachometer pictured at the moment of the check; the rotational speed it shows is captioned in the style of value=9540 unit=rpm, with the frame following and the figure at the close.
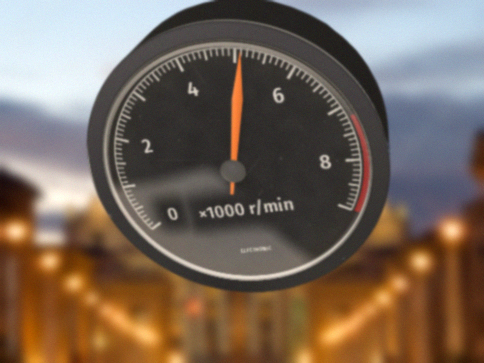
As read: value=5100 unit=rpm
